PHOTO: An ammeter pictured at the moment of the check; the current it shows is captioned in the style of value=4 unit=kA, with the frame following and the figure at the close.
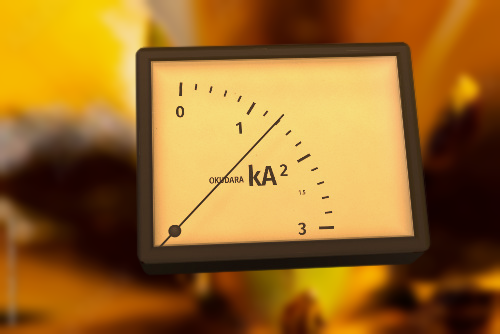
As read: value=1.4 unit=kA
